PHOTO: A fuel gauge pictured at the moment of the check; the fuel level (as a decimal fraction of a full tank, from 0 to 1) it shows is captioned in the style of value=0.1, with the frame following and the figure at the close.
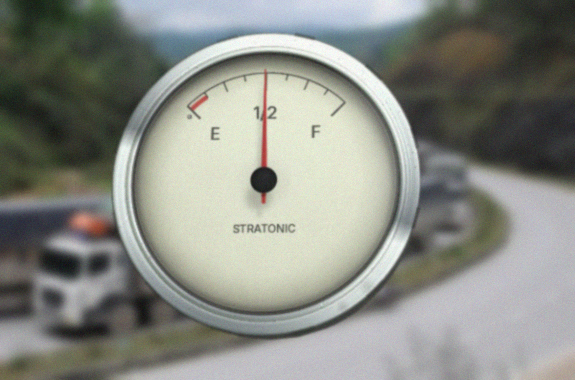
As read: value=0.5
